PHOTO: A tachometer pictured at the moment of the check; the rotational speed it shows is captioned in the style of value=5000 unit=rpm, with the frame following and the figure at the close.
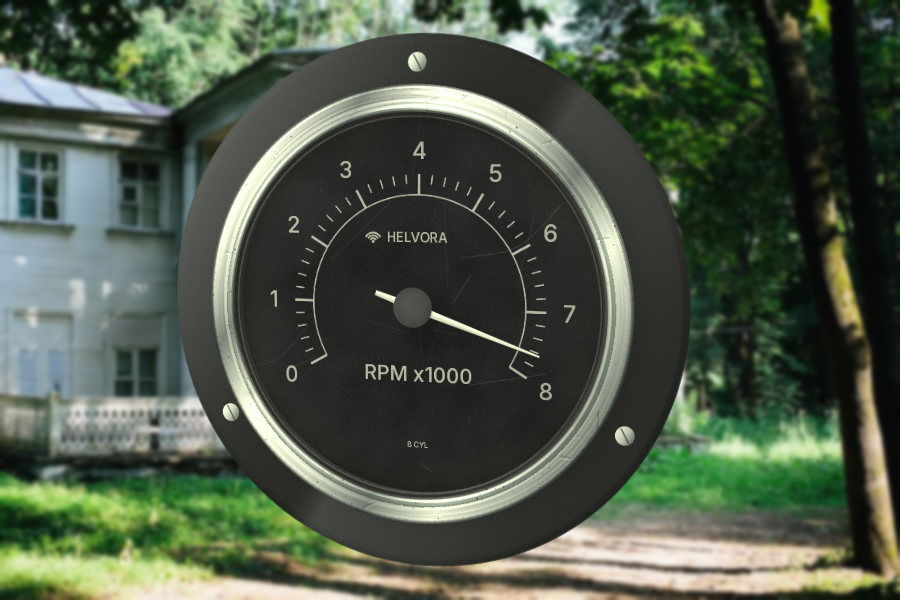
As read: value=7600 unit=rpm
